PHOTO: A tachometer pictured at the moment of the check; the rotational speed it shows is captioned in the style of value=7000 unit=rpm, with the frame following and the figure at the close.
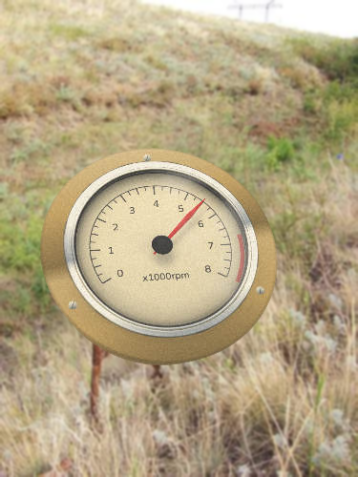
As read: value=5500 unit=rpm
